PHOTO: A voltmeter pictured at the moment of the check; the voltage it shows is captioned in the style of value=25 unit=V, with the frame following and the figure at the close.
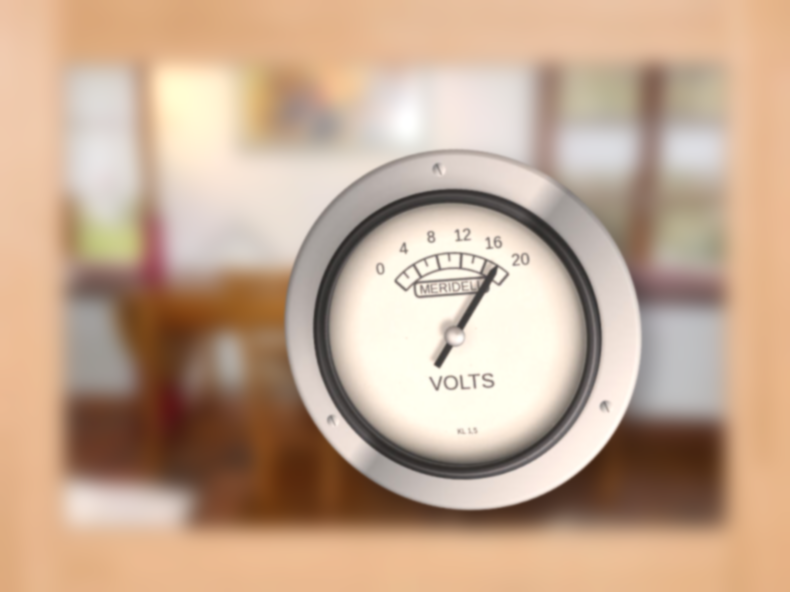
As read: value=18 unit=V
